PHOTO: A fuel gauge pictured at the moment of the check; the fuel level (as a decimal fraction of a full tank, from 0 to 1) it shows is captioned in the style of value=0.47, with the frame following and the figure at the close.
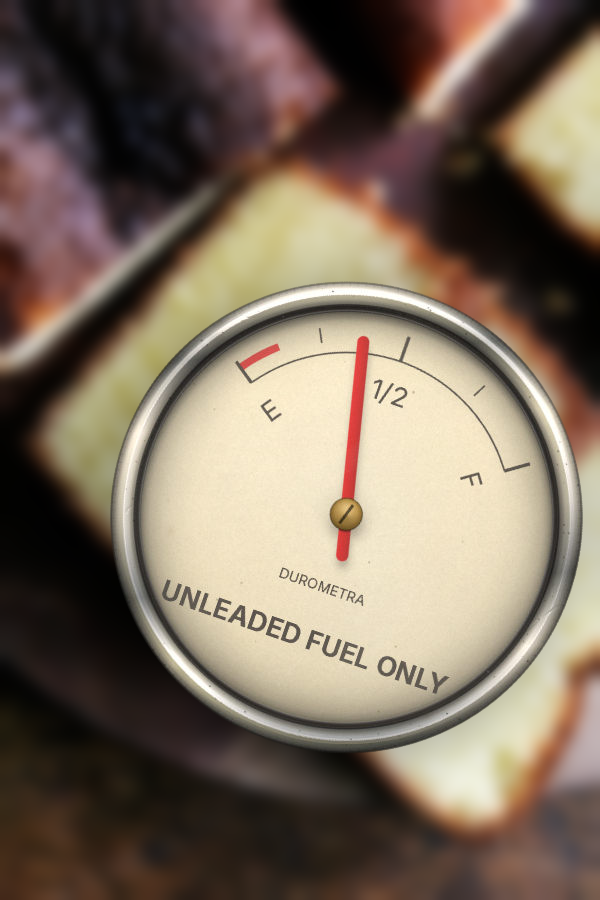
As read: value=0.375
